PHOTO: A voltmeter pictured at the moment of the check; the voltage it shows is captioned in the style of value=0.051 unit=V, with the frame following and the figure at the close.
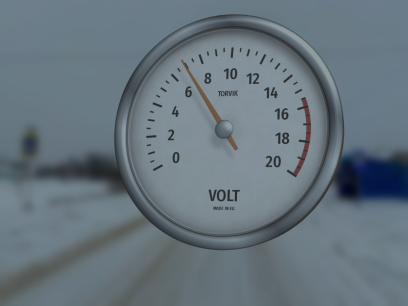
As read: value=7 unit=V
